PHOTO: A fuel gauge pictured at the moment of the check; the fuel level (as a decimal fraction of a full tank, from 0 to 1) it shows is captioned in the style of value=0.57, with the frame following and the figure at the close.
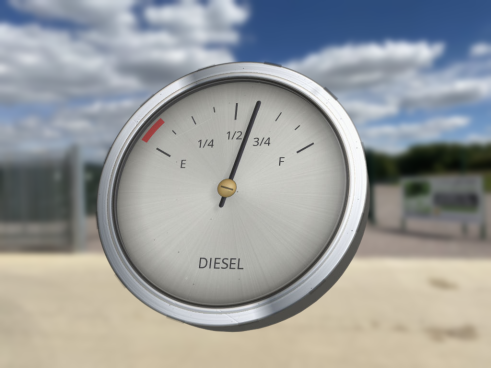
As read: value=0.625
